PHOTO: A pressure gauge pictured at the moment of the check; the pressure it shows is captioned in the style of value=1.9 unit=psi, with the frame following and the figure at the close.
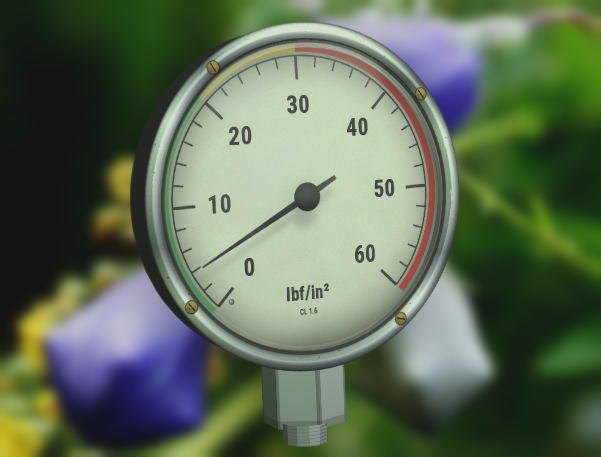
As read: value=4 unit=psi
